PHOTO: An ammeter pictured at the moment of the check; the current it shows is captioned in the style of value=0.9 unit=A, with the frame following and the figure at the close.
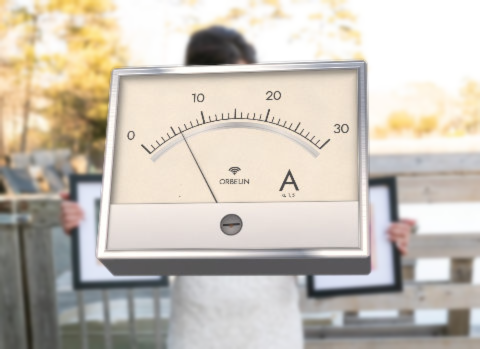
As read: value=6 unit=A
